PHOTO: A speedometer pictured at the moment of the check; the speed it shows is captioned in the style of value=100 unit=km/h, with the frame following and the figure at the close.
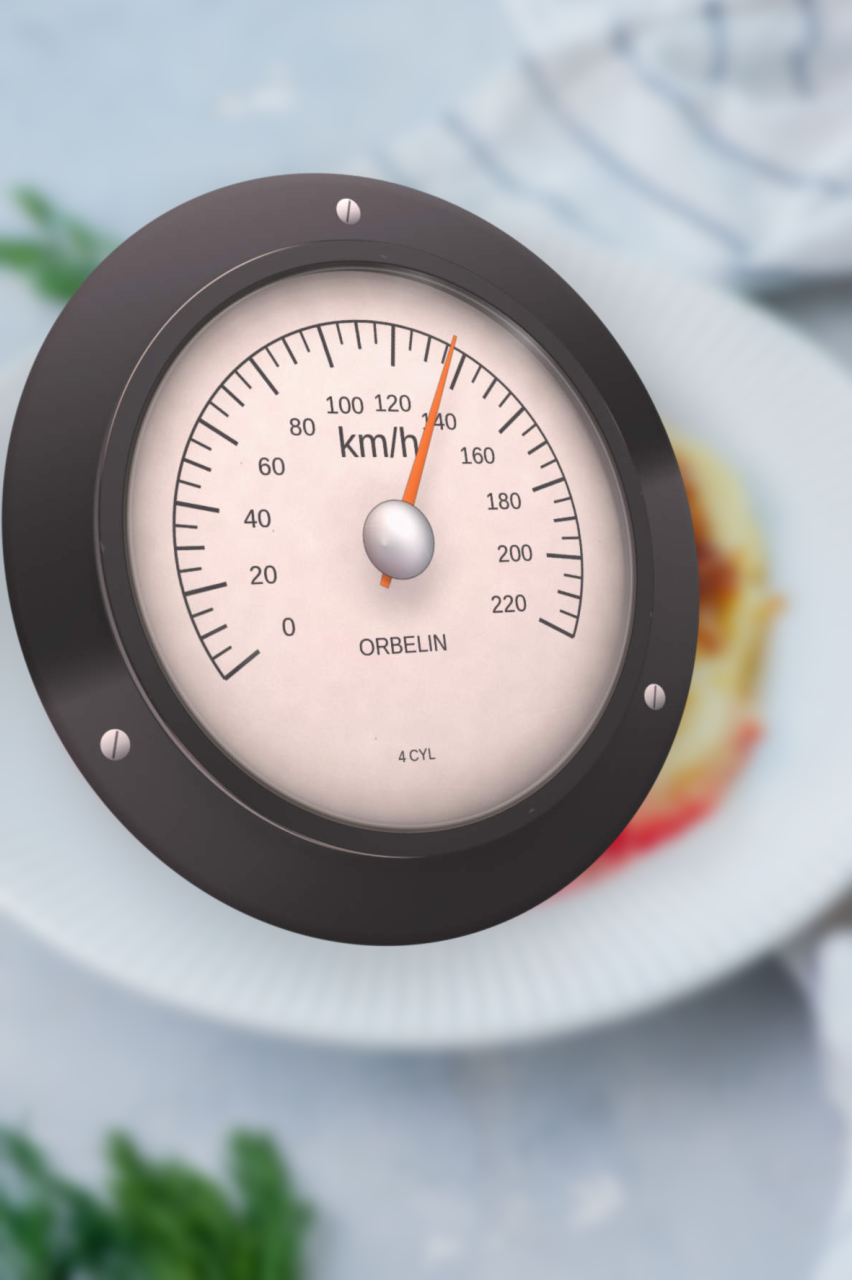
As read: value=135 unit=km/h
